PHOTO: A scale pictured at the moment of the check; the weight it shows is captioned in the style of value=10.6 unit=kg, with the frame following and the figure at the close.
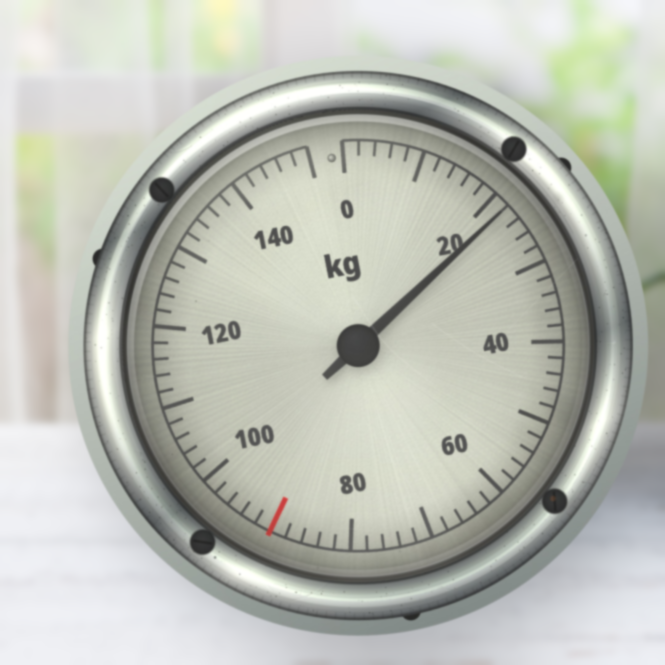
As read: value=22 unit=kg
